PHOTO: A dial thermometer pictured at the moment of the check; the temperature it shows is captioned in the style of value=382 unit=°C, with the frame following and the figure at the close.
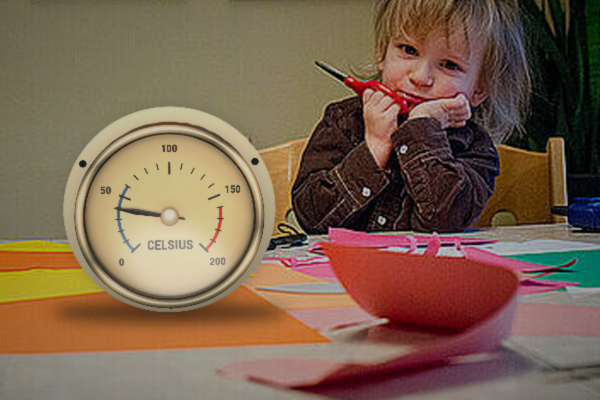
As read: value=40 unit=°C
